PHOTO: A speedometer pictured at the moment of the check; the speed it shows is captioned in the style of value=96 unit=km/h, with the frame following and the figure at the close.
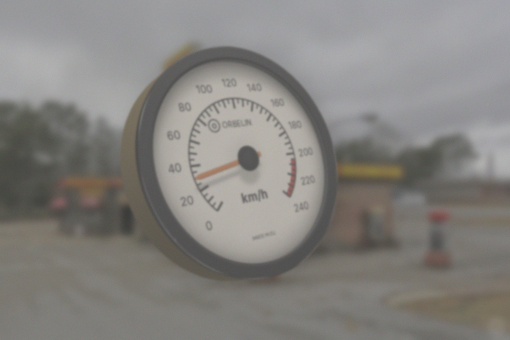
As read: value=30 unit=km/h
